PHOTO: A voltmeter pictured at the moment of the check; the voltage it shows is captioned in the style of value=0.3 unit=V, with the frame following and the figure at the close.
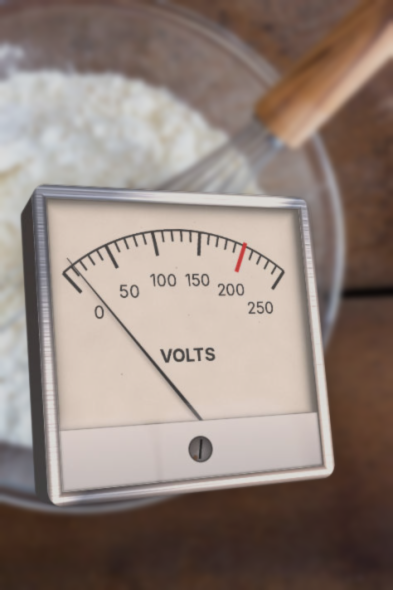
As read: value=10 unit=V
